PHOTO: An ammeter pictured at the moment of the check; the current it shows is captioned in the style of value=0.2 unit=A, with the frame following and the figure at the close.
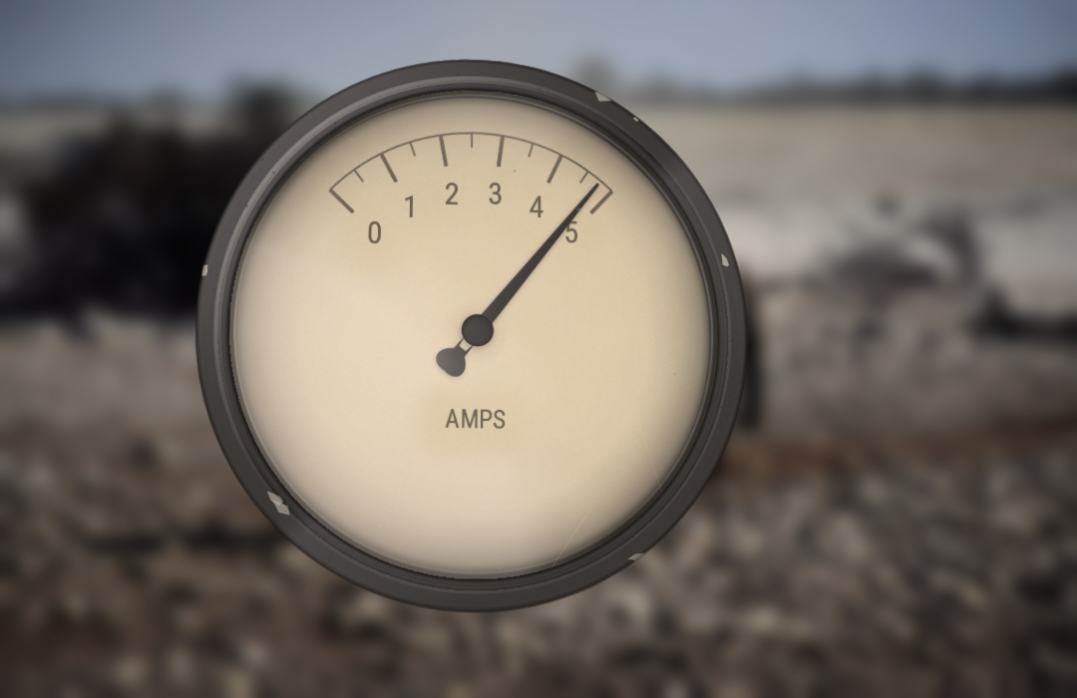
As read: value=4.75 unit=A
